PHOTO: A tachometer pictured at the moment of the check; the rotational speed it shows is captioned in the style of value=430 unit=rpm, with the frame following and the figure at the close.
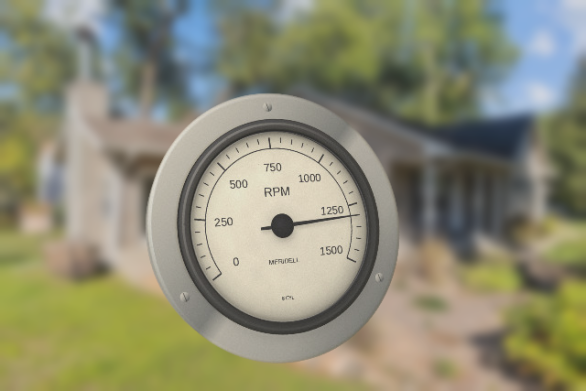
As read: value=1300 unit=rpm
